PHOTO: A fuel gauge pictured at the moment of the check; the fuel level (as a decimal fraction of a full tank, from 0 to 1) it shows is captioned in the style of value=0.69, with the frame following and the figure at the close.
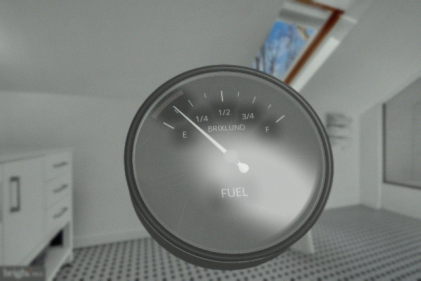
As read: value=0.125
